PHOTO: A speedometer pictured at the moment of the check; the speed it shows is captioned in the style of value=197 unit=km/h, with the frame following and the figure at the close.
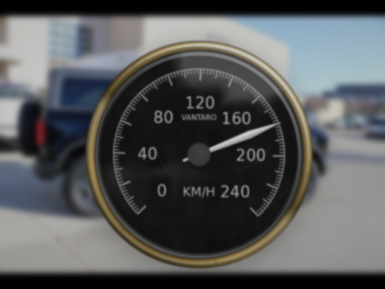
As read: value=180 unit=km/h
